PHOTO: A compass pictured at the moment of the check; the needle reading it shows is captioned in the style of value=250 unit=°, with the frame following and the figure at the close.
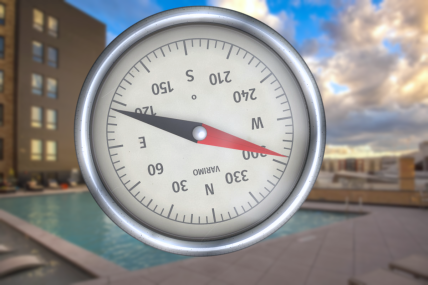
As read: value=295 unit=°
